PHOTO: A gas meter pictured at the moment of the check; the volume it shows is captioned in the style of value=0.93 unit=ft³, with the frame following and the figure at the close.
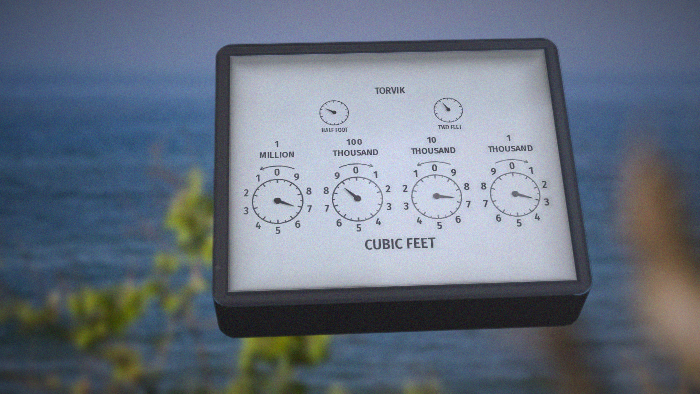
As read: value=687300 unit=ft³
